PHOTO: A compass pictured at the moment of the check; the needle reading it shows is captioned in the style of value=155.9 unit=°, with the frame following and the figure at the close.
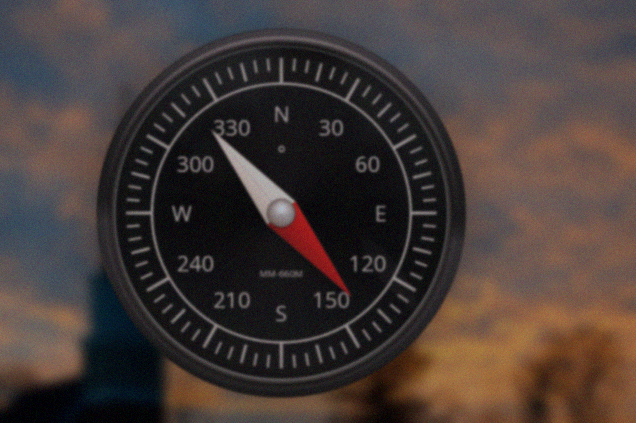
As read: value=140 unit=°
